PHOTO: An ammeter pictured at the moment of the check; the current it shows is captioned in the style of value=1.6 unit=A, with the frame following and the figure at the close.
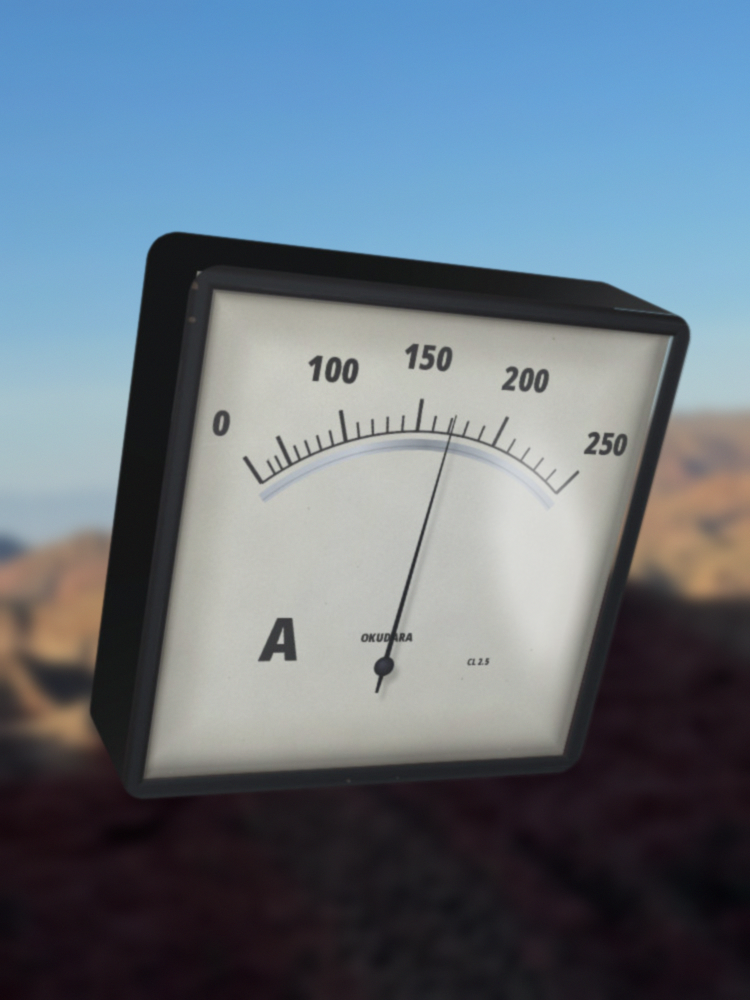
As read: value=170 unit=A
